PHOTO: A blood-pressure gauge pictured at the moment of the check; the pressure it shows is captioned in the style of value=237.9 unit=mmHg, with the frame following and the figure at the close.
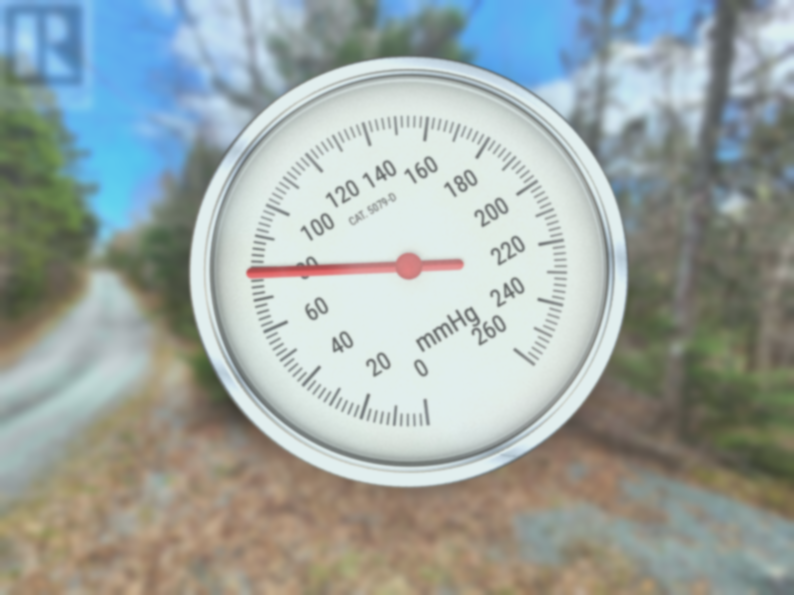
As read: value=78 unit=mmHg
